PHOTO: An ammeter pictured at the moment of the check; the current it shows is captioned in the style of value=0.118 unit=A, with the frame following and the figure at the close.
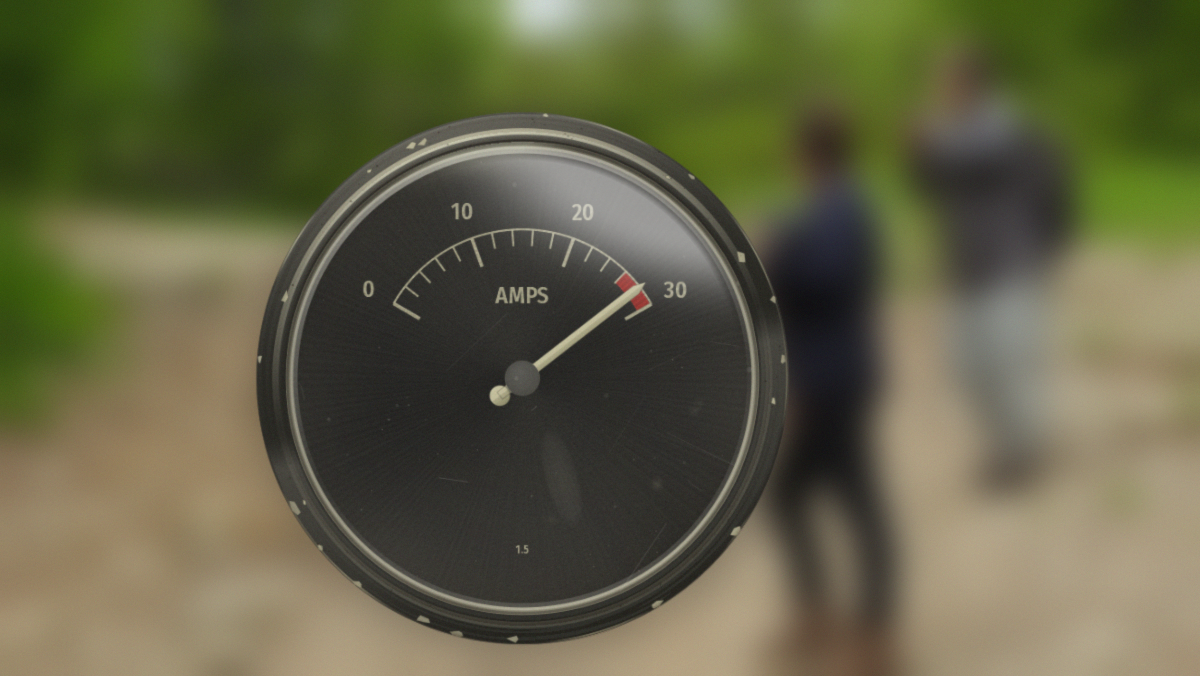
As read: value=28 unit=A
